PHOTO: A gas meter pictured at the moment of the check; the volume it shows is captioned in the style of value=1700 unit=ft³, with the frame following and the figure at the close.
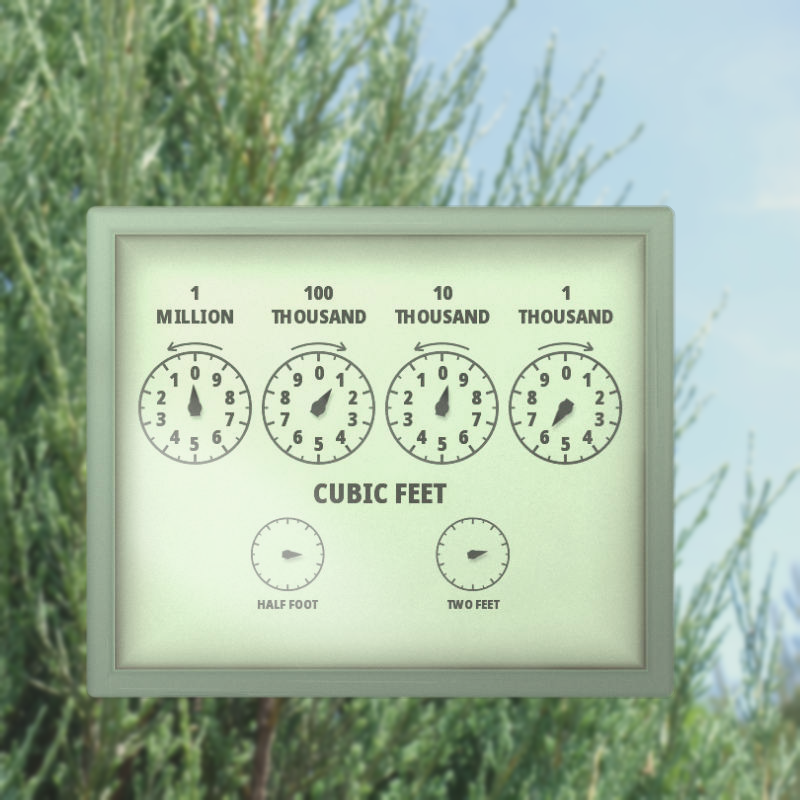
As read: value=9600 unit=ft³
